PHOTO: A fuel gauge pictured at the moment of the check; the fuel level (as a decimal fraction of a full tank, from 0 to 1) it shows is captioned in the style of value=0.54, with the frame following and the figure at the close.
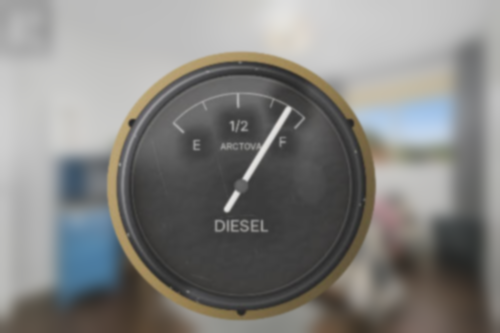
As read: value=0.875
